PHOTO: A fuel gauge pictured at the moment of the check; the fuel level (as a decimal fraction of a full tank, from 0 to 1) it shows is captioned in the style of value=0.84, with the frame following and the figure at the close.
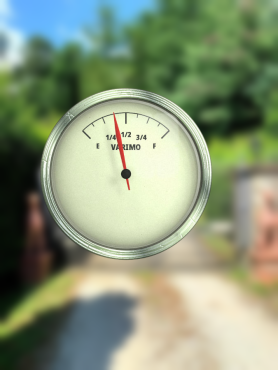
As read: value=0.375
